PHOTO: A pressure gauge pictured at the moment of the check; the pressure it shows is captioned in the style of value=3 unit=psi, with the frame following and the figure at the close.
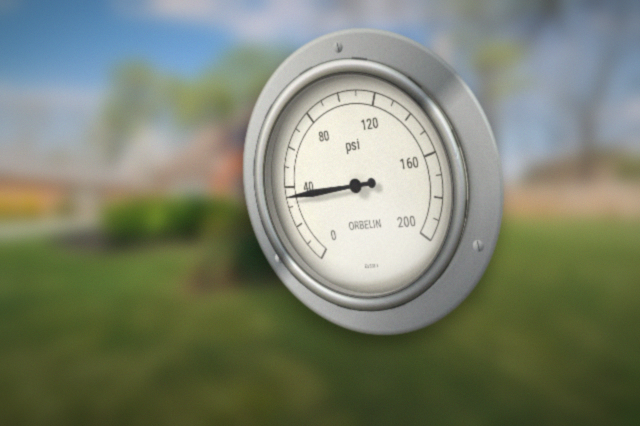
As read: value=35 unit=psi
